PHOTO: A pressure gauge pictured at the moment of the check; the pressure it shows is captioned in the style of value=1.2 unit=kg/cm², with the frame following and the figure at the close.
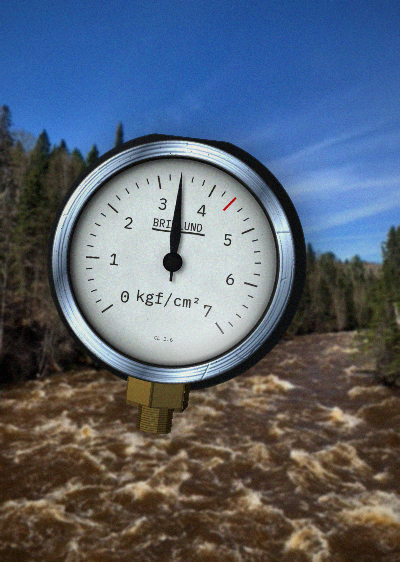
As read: value=3.4 unit=kg/cm²
